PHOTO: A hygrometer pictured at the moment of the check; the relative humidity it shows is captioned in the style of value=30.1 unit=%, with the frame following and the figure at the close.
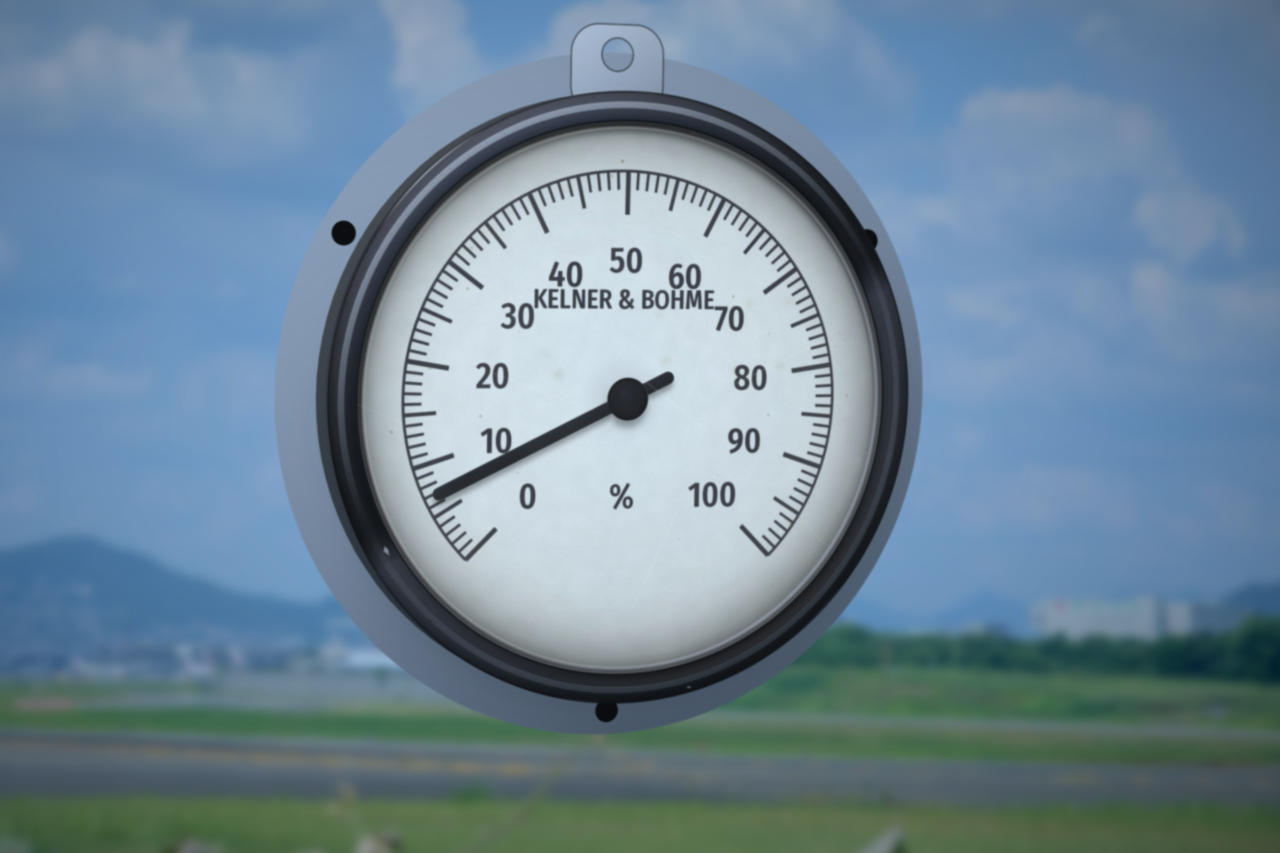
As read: value=7 unit=%
